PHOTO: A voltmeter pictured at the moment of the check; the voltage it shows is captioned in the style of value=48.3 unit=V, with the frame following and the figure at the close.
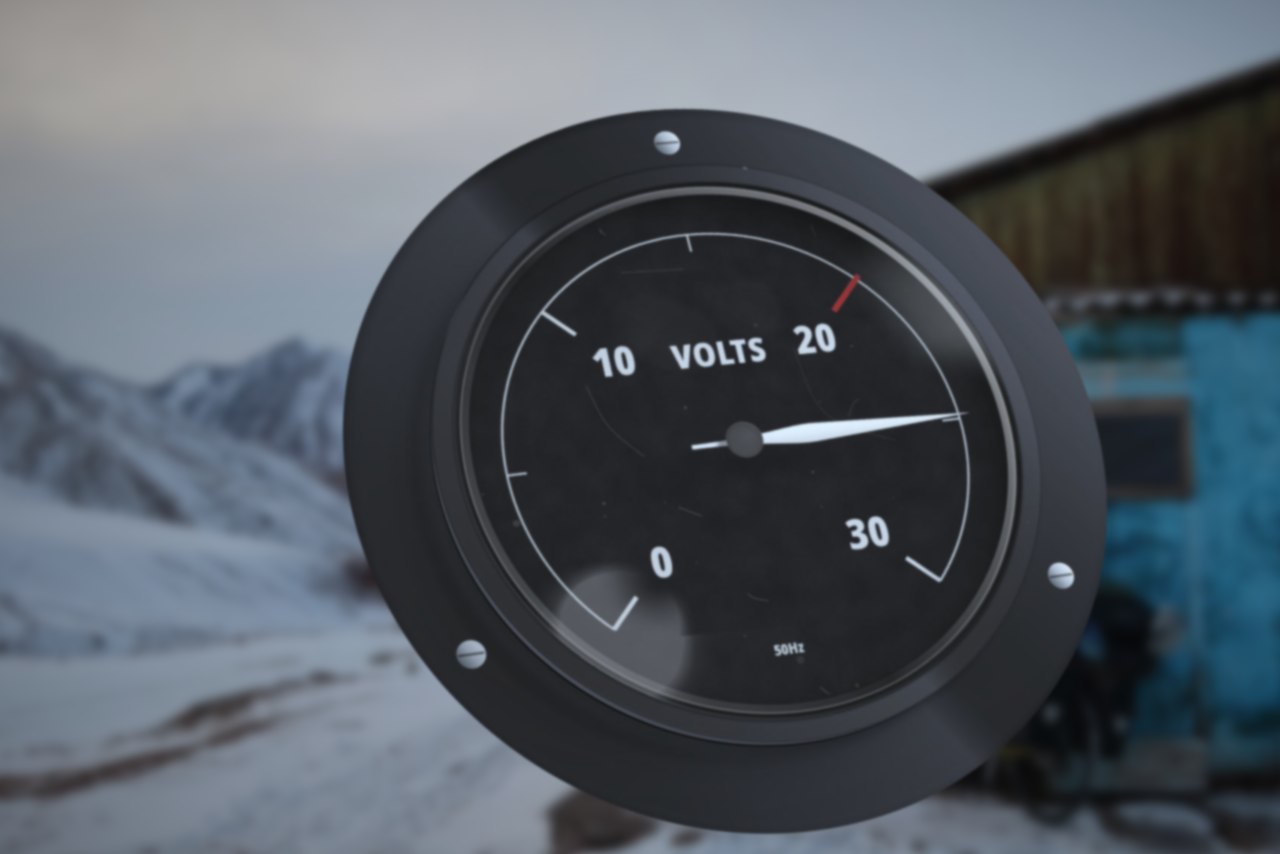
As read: value=25 unit=V
